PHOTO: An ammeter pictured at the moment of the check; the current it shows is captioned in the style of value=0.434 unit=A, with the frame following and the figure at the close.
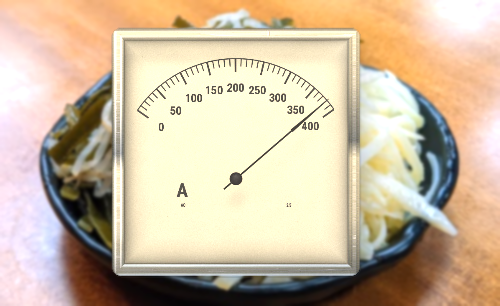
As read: value=380 unit=A
